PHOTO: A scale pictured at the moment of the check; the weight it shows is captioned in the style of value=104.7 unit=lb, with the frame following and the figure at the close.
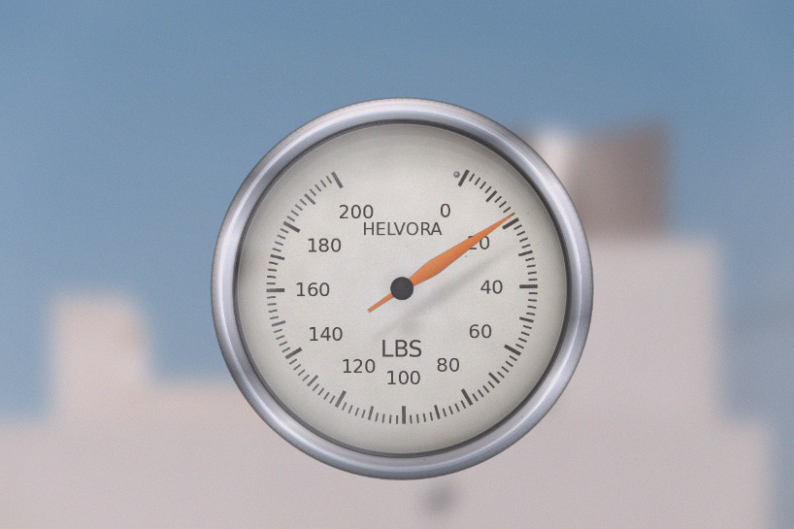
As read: value=18 unit=lb
